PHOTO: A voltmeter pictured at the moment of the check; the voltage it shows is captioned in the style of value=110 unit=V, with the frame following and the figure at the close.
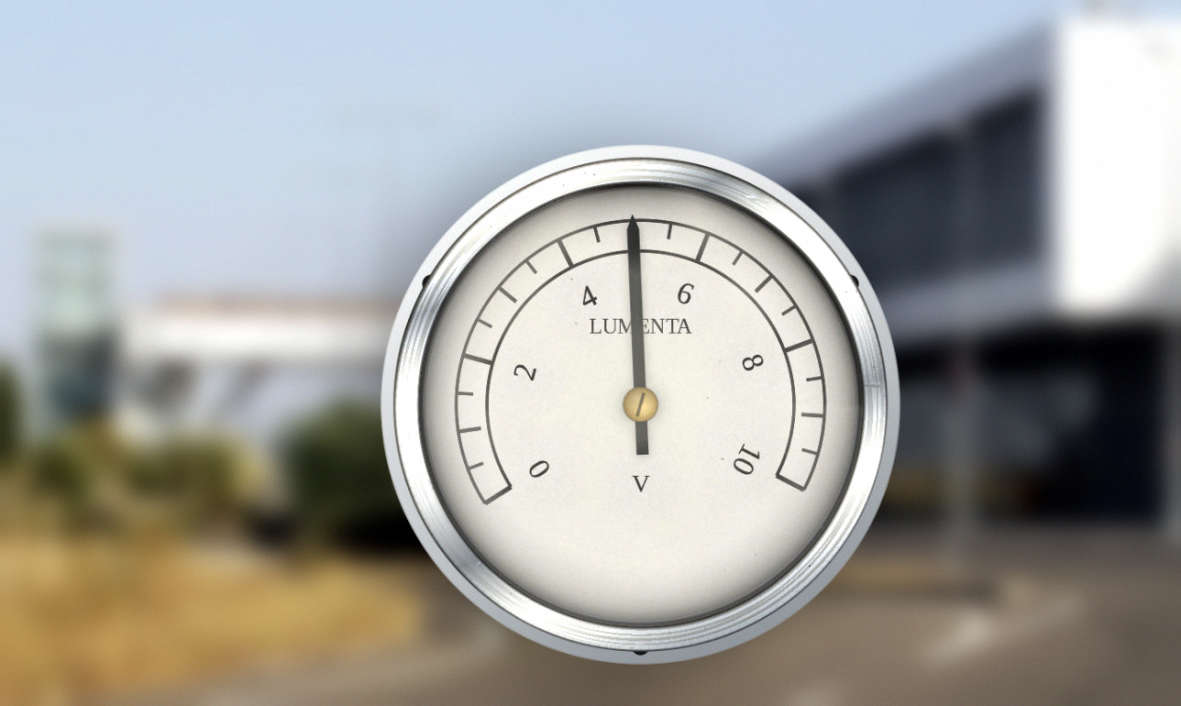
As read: value=5 unit=V
